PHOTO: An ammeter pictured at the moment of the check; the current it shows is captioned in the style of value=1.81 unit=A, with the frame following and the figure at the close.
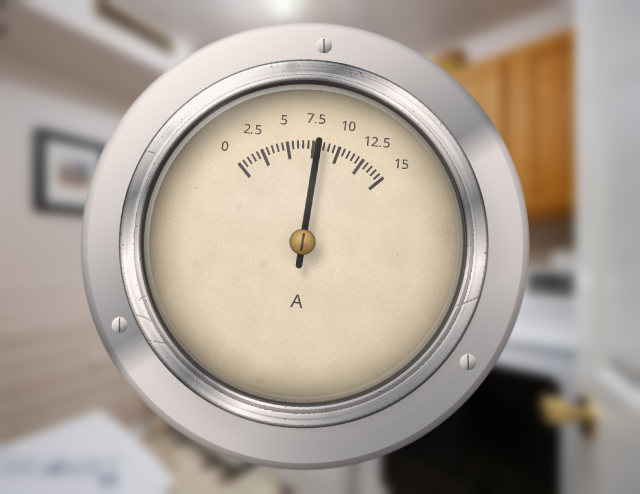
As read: value=8 unit=A
